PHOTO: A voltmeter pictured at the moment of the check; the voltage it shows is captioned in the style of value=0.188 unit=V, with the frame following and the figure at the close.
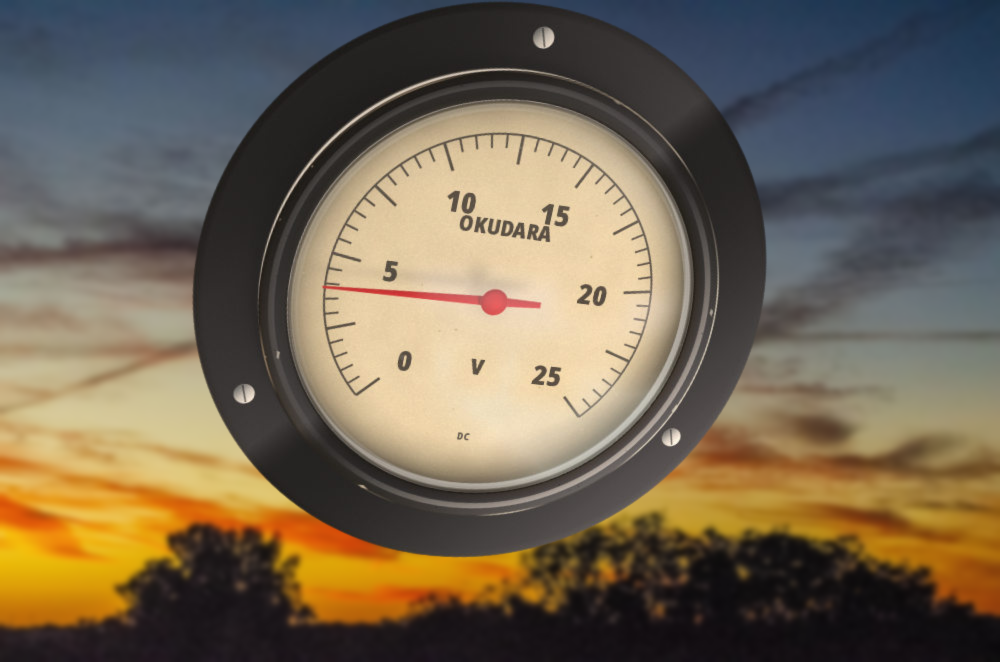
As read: value=4 unit=V
